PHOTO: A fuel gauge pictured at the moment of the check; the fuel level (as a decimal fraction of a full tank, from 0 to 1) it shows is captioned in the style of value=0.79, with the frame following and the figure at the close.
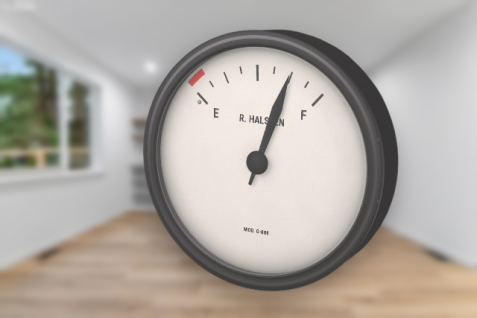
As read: value=0.75
